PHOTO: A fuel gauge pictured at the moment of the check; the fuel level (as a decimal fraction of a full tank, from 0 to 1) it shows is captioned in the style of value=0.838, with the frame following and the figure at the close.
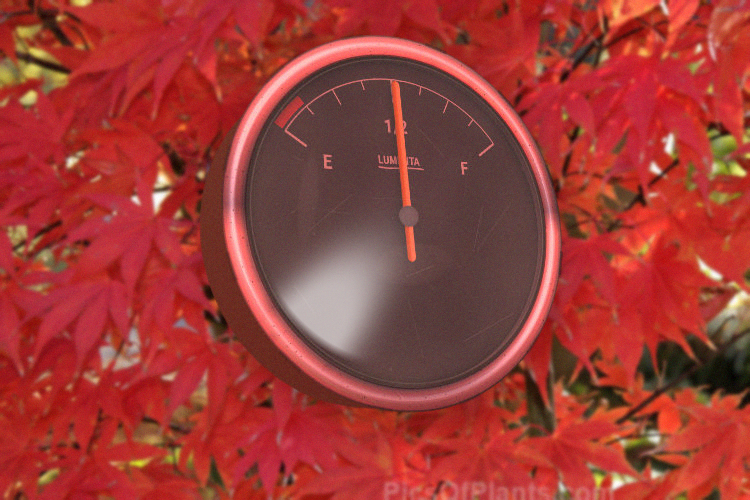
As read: value=0.5
